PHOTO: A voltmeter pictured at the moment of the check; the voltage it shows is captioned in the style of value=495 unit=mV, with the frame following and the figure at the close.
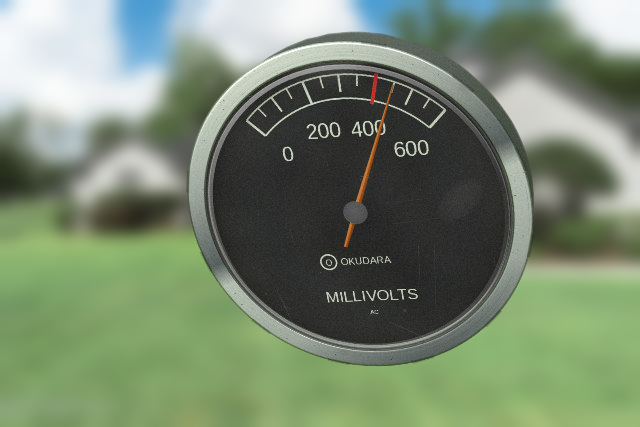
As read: value=450 unit=mV
